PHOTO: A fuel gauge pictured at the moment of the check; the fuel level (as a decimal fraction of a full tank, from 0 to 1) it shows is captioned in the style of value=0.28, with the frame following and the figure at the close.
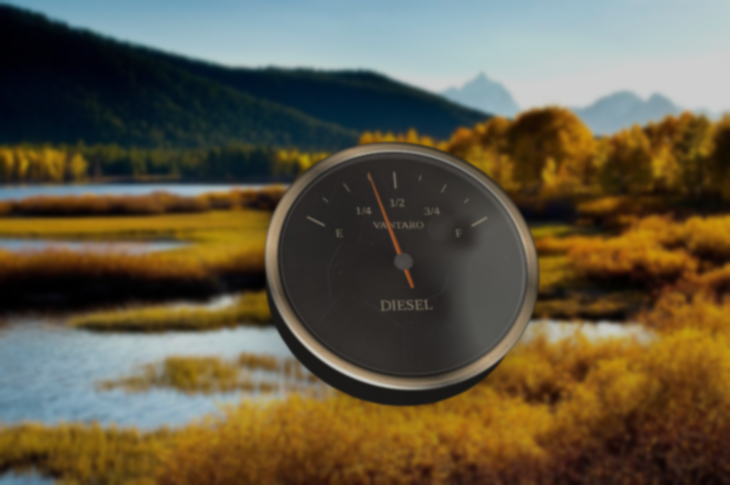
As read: value=0.375
